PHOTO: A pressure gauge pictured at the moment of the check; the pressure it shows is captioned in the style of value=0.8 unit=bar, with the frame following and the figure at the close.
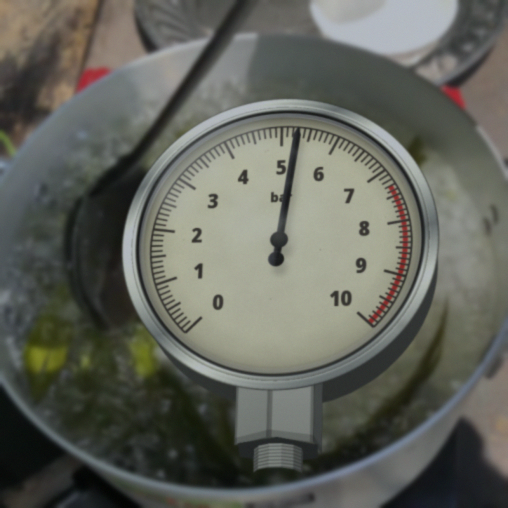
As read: value=5.3 unit=bar
